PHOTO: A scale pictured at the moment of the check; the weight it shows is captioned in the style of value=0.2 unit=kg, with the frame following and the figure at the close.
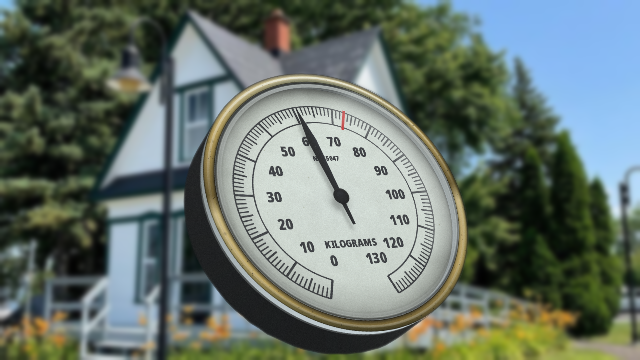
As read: value=60 unit=kg
